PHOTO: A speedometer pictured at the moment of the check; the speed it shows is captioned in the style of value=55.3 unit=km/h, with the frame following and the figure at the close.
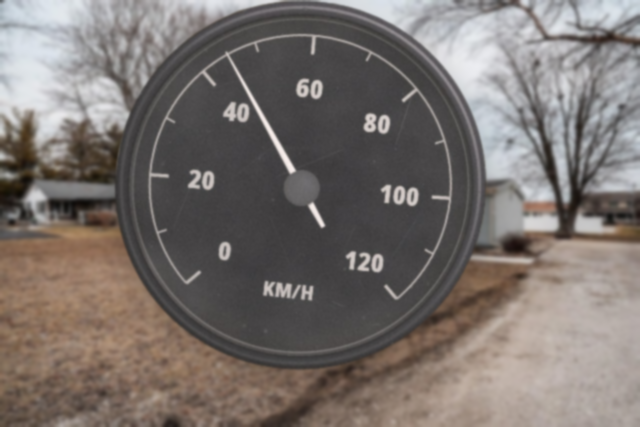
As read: value=45 unit=km/h
